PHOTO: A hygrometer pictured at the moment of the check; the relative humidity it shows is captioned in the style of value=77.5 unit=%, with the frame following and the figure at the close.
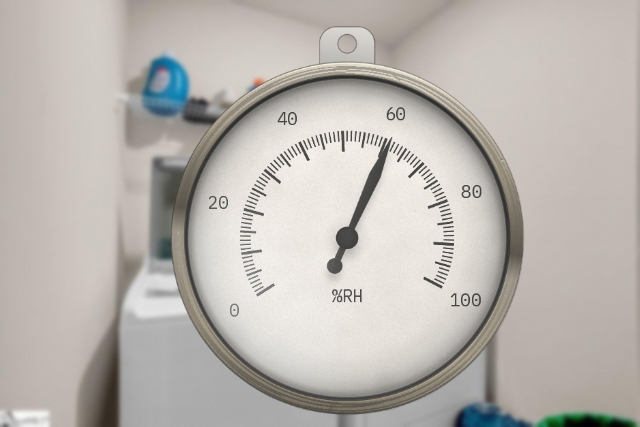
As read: value=61 unit=%
